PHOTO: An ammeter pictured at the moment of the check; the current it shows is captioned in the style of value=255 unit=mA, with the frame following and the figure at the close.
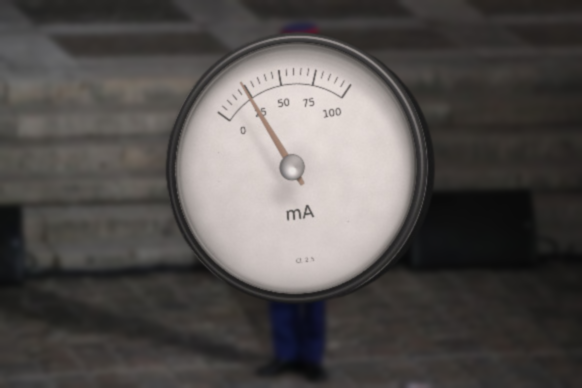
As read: value=25 unit=mA
